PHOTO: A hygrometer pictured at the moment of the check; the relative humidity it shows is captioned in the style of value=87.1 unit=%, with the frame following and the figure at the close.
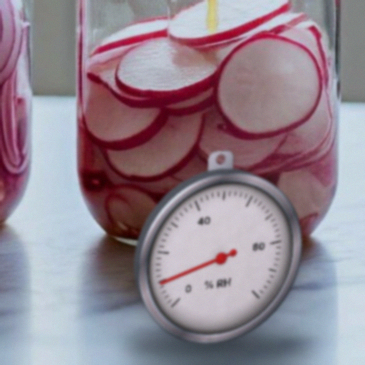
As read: value=10 unit=%
